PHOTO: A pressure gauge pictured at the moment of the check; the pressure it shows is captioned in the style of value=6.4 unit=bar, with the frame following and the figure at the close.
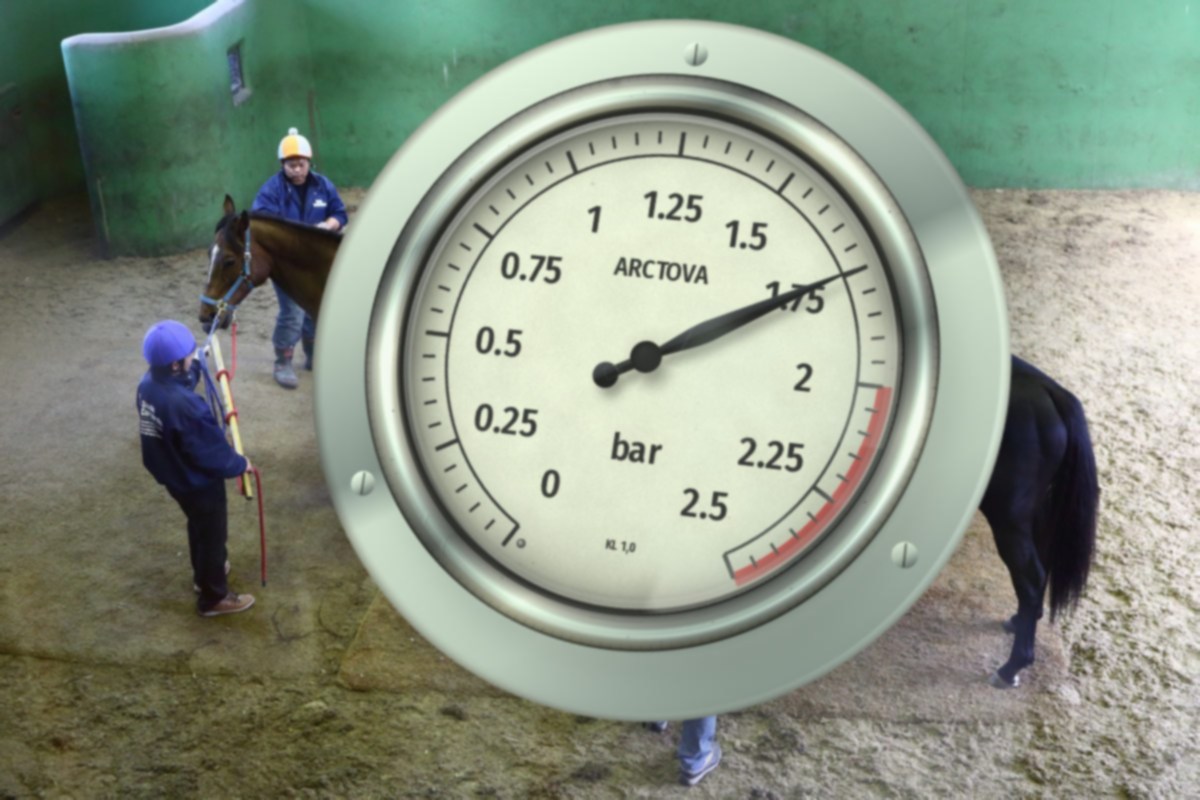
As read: value=1.75 unit=bar
